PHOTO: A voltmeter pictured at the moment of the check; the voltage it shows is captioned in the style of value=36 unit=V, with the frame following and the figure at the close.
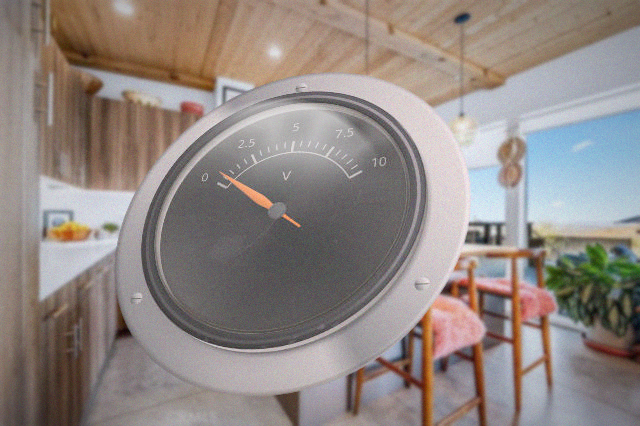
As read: value=0.5 unit=V
